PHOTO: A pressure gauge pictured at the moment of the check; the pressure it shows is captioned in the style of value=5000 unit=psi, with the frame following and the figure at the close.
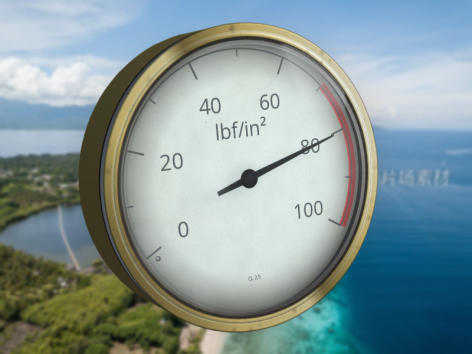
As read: value=80 unit=psi
